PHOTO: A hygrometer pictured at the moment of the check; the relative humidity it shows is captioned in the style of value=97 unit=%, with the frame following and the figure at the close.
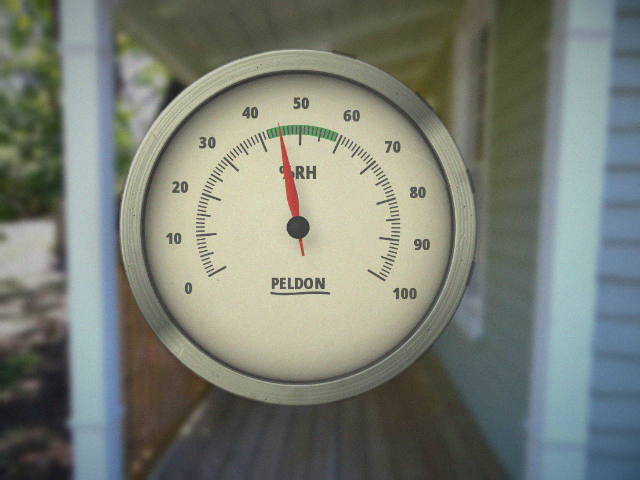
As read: value=45 unit=%
